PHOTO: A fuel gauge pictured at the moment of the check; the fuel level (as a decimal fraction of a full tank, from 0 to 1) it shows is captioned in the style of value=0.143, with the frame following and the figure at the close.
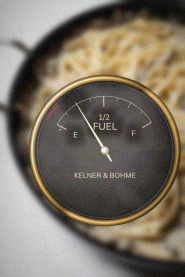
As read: value=0.25
